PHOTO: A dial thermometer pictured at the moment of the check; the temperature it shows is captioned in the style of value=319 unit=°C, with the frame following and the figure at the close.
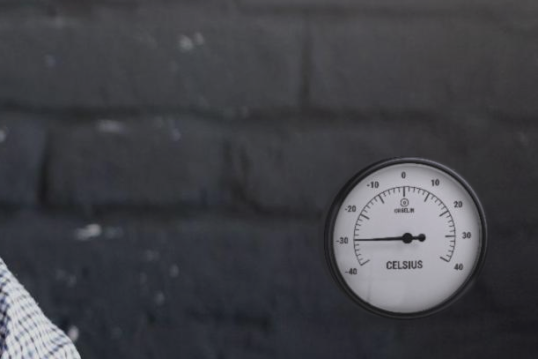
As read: value=-30 unit=°C
